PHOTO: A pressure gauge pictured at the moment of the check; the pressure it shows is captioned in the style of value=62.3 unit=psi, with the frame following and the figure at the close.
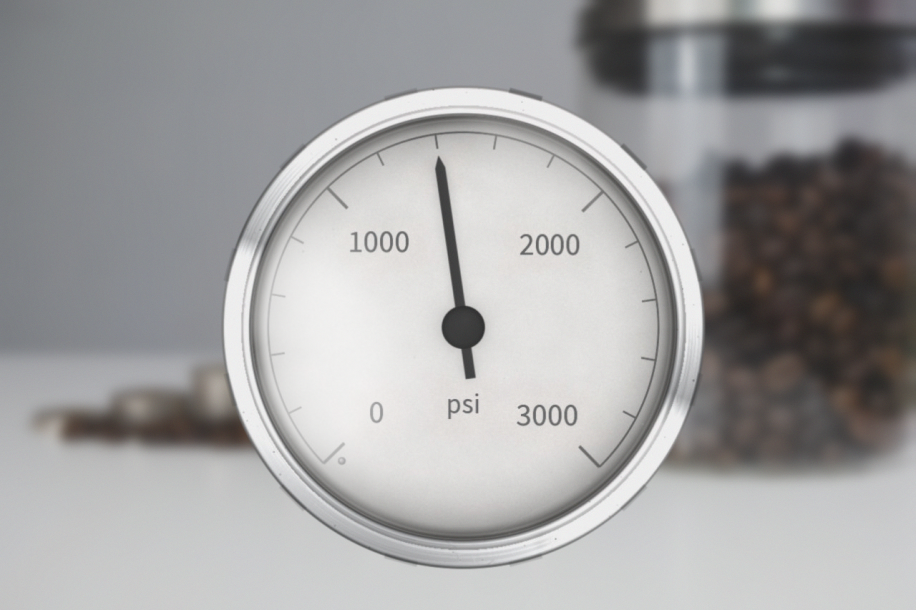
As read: value=1400 unit=psi
